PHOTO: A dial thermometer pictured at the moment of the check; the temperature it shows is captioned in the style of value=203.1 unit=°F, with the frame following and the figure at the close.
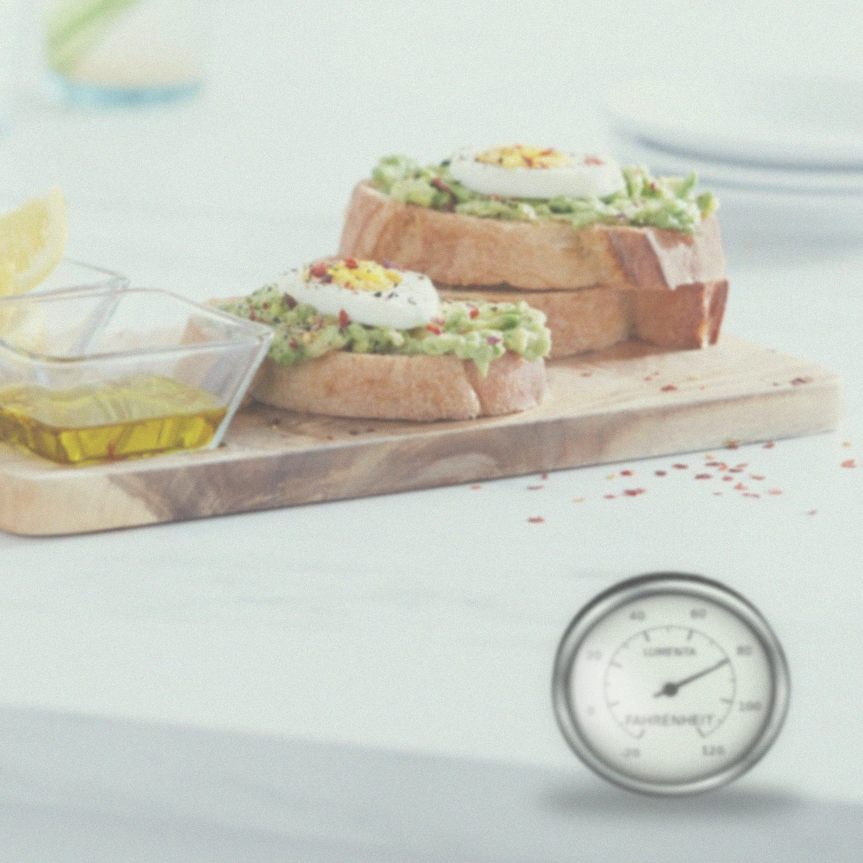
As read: value=80 unit=°F
